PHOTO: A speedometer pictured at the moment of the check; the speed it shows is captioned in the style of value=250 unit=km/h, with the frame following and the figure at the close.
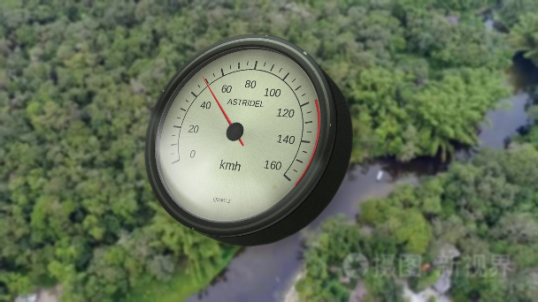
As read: value=50 unit=km/h
